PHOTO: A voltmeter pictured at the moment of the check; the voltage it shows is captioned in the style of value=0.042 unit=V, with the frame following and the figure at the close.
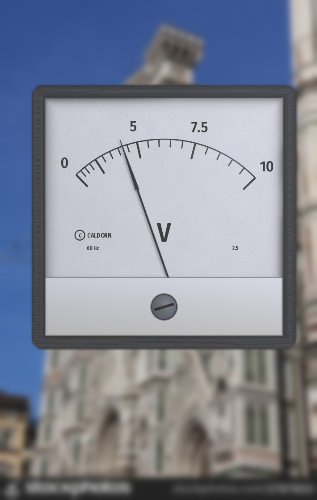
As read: value=4.25 unit=V
